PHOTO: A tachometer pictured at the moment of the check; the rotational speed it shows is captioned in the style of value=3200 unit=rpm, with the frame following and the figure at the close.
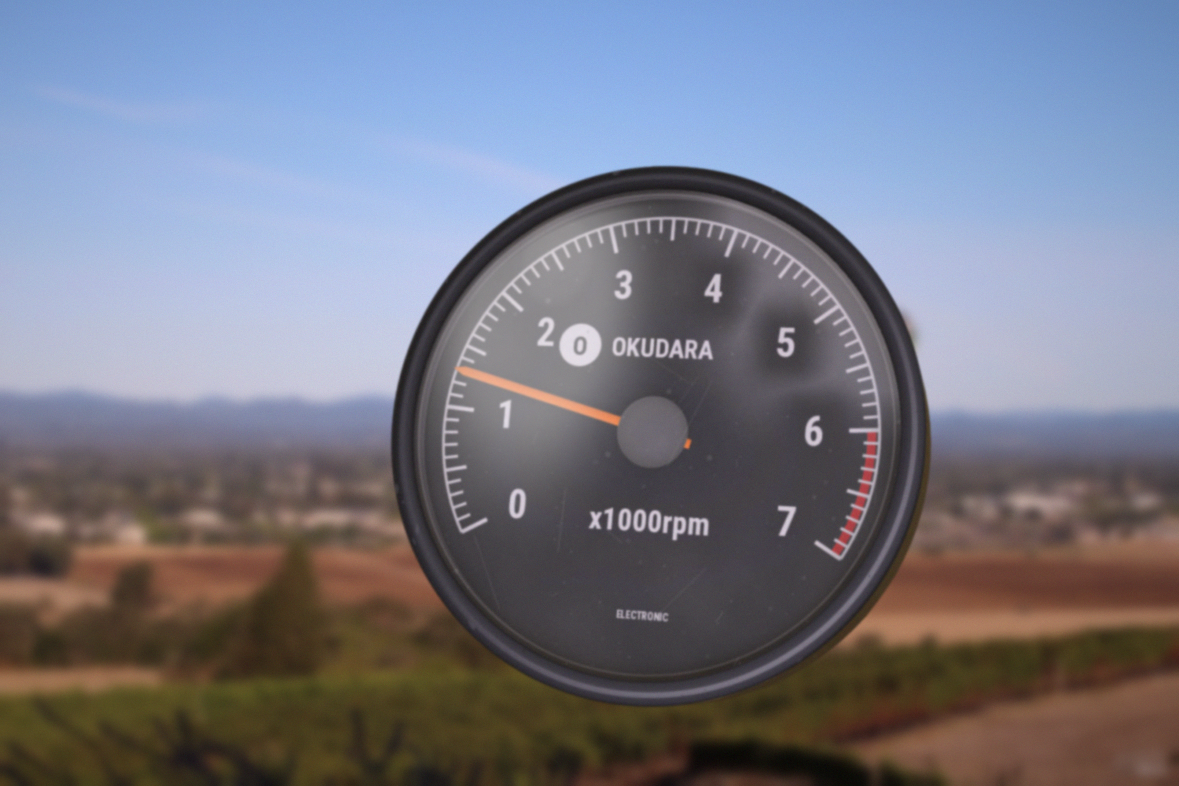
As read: value=1300 unit=rpm
